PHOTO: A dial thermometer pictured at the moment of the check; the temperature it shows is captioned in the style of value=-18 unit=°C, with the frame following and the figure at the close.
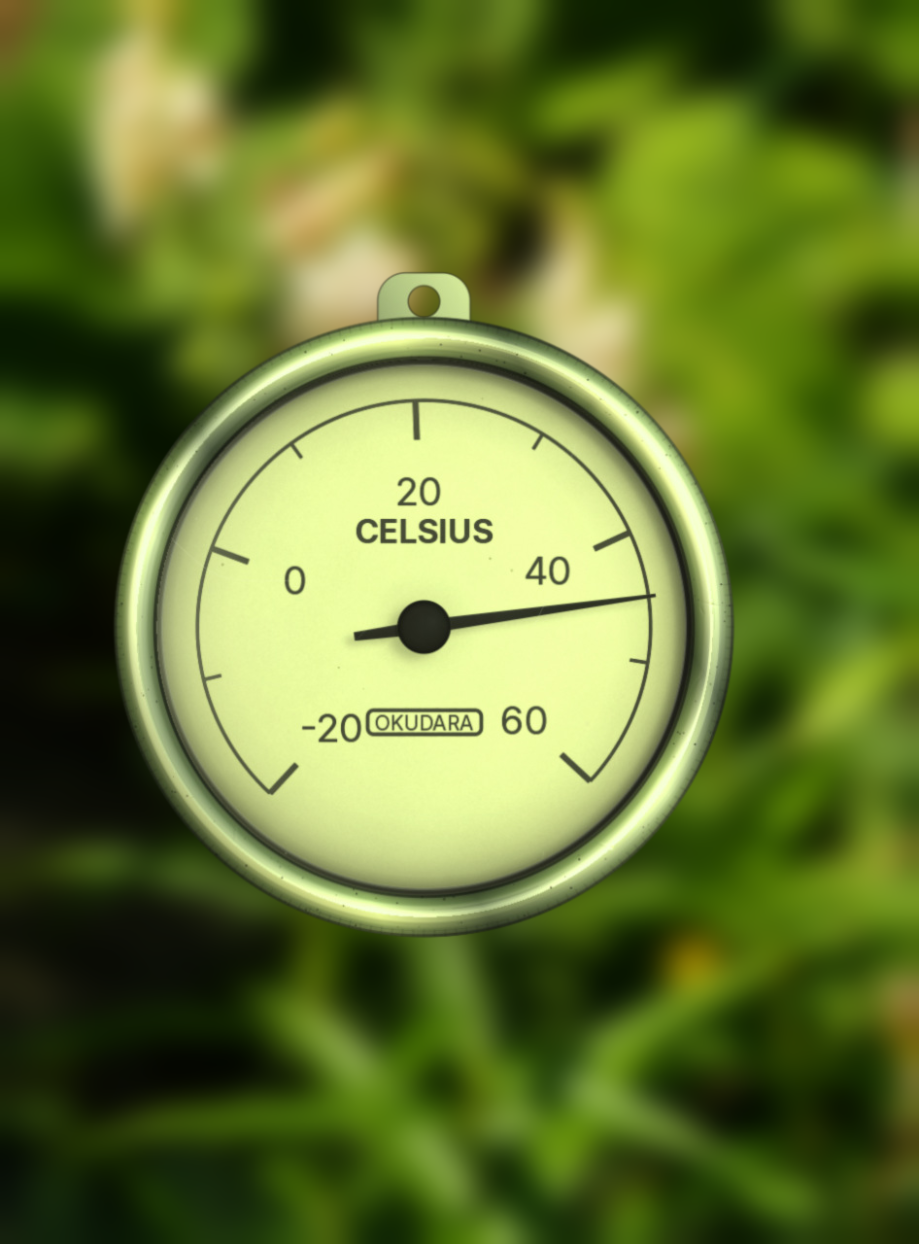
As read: value=45 unit=°C
